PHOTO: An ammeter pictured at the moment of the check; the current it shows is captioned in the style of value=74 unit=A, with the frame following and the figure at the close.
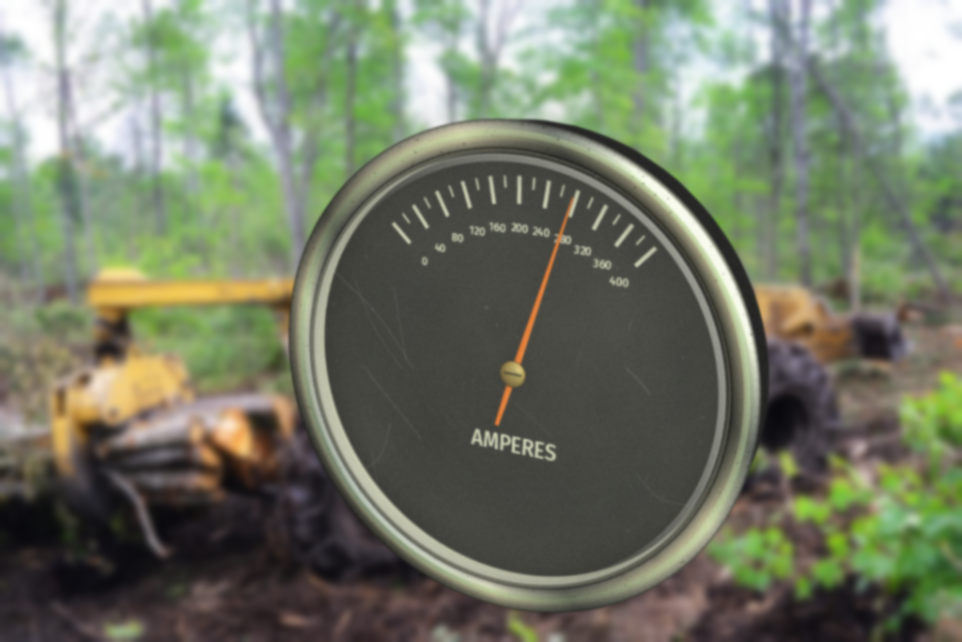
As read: value=280 unit=A
